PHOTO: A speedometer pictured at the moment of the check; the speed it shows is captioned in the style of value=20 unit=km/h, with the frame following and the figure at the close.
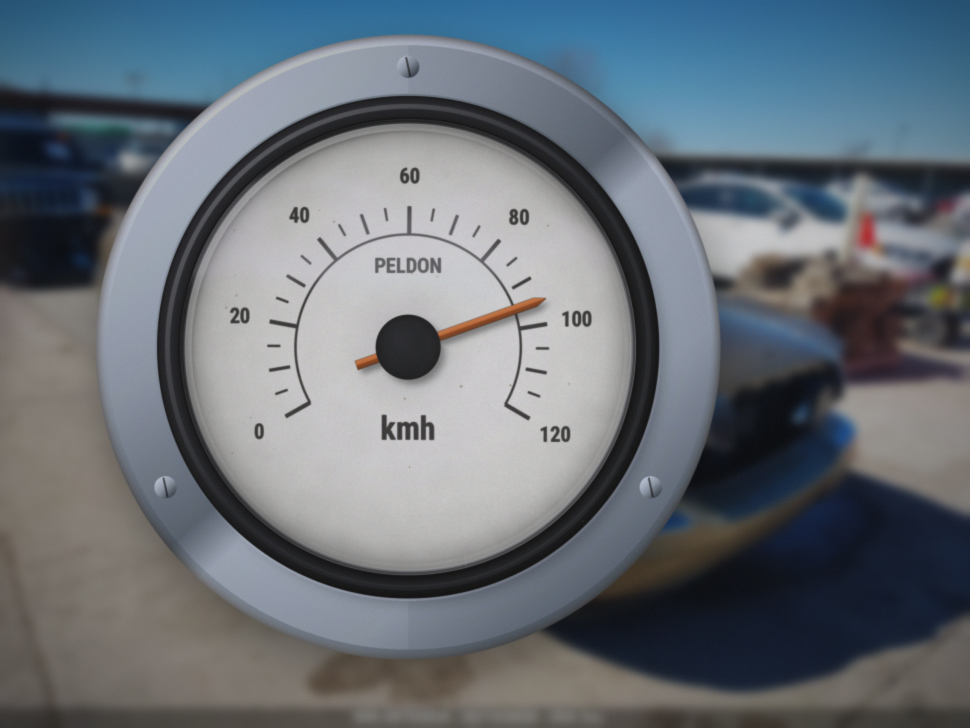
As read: value=95 unit=km/h
